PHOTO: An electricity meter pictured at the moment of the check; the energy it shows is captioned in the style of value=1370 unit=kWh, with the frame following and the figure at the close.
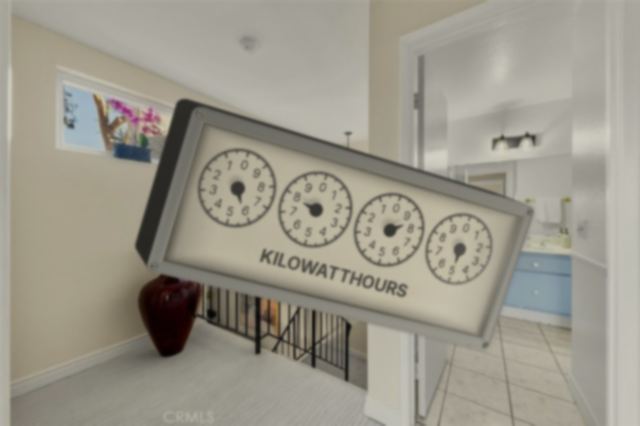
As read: value=5785 unit=kWh
